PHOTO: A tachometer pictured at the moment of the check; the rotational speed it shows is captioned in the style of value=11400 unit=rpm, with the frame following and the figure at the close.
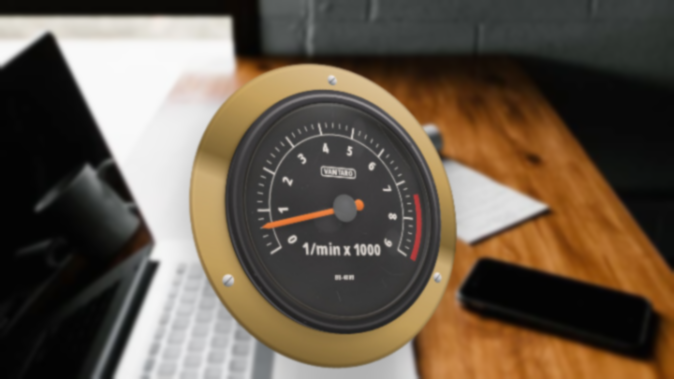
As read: value=600 unit=rpm
